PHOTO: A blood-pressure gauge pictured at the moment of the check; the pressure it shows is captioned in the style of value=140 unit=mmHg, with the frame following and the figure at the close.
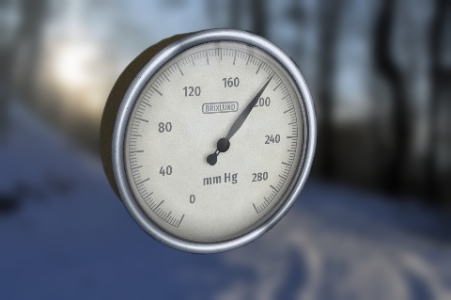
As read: value=190 unit=mmHg
